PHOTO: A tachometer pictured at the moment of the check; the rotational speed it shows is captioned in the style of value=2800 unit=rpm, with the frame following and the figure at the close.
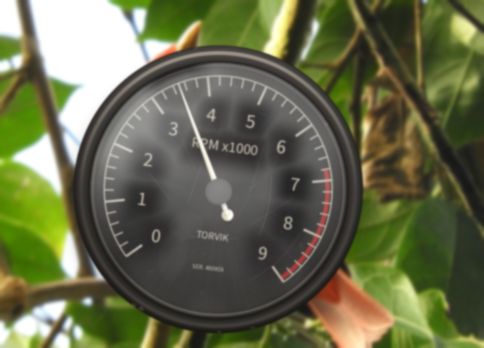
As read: value=3500 unit=rpm
